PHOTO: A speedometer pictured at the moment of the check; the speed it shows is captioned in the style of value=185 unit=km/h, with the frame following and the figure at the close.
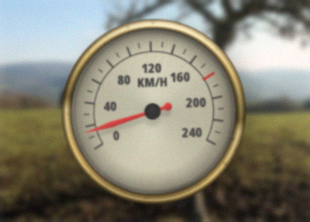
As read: value=15 unit=km/h
